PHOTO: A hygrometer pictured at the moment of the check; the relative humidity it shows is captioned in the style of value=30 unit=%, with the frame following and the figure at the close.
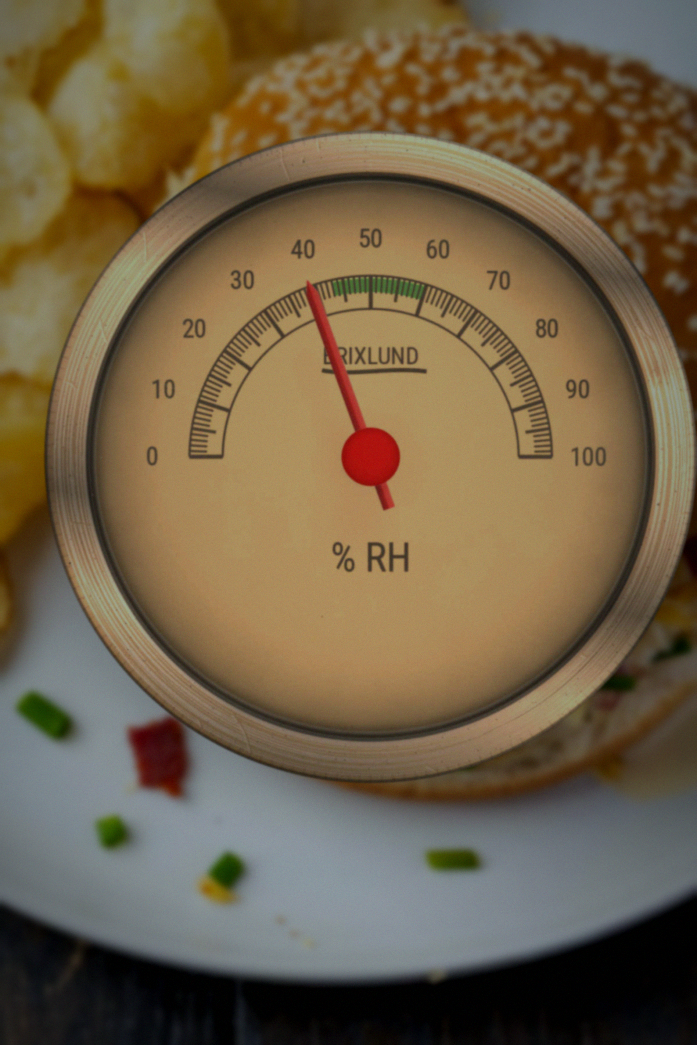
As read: value=39 unit=%
